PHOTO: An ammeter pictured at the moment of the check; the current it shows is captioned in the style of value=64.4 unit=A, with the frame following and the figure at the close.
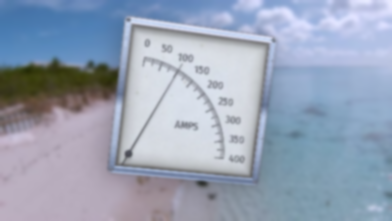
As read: value=100 unit=A
